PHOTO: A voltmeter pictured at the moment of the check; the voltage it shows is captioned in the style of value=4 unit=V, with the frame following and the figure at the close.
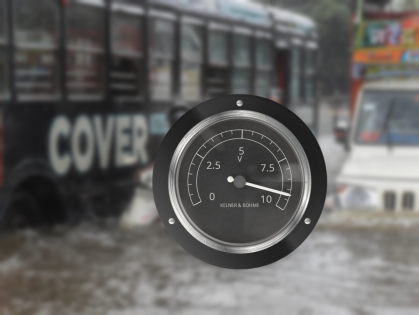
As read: value=9.25 unit=V
